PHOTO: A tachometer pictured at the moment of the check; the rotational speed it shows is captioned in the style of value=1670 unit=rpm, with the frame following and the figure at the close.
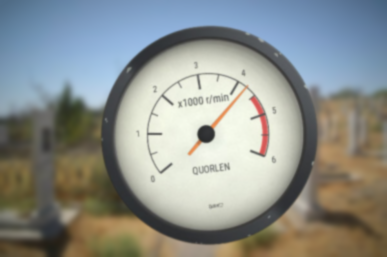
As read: value=4250 unit=rpm
